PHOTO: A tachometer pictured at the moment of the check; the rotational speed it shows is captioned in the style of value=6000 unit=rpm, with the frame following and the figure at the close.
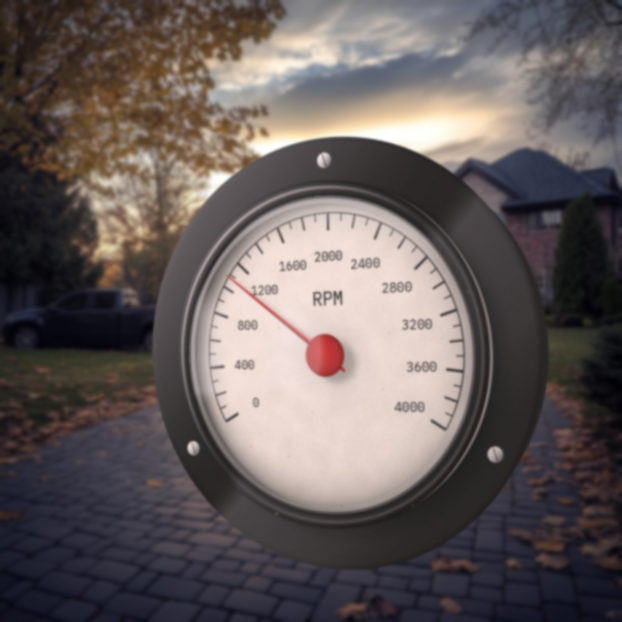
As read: value=1100 unit=rpm
